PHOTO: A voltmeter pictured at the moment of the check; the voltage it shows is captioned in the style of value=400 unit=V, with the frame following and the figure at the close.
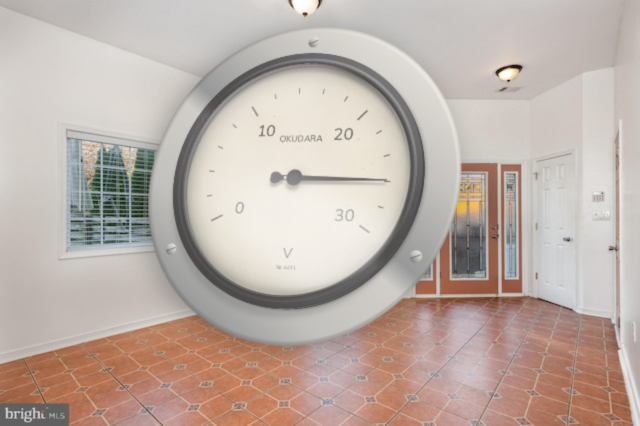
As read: value=26 unit=V
